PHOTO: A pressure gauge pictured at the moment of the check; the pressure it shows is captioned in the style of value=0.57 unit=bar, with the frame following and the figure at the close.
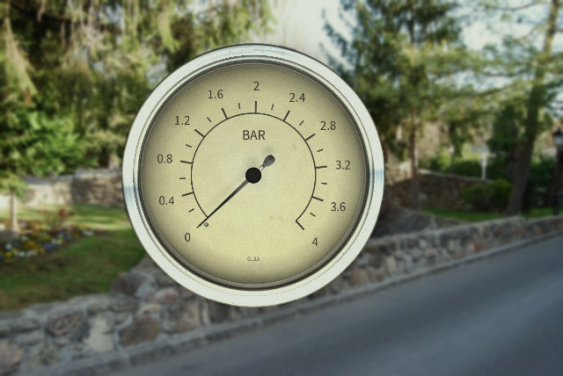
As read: value=0 unit=bar
